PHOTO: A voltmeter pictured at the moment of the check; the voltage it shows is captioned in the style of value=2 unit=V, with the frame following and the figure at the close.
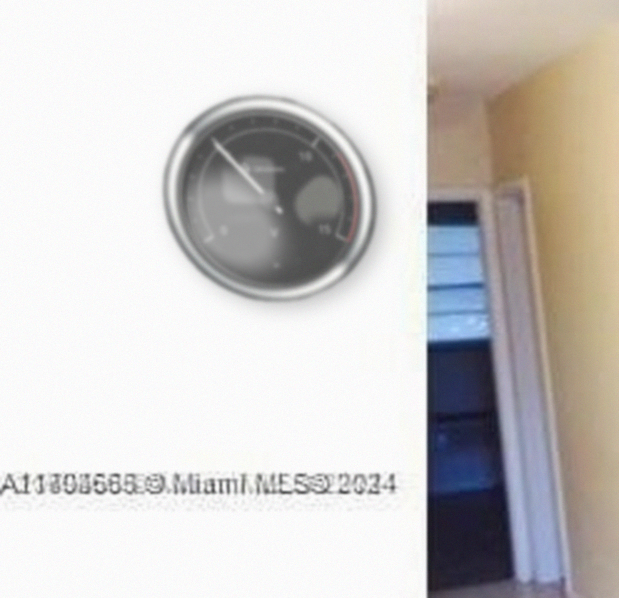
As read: value=5 unit=V
